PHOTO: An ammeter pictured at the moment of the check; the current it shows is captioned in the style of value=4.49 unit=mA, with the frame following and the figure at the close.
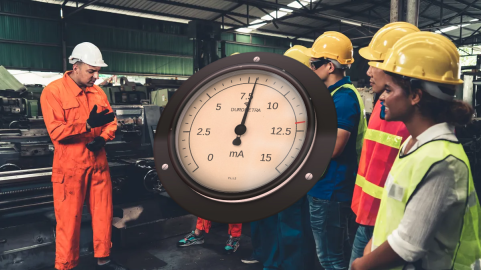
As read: value=8 unit=mA
